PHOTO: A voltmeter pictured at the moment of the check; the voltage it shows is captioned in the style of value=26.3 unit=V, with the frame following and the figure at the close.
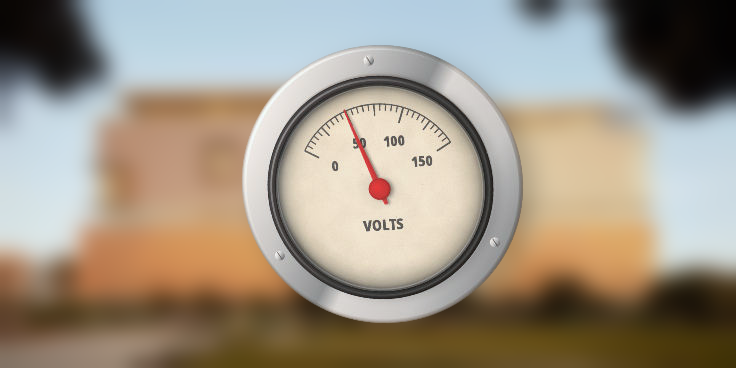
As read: value=50 unit=V
